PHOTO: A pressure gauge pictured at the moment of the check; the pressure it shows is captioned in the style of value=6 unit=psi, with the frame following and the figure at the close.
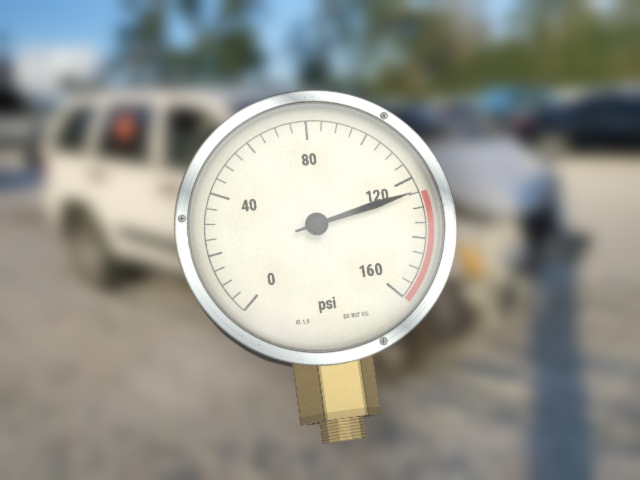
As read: value=125 unit=psi
